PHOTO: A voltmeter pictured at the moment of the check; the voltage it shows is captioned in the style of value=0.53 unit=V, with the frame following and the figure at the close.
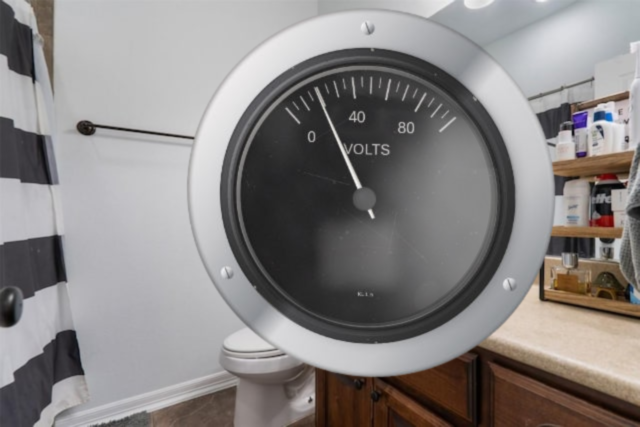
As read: value=20 unit=V
